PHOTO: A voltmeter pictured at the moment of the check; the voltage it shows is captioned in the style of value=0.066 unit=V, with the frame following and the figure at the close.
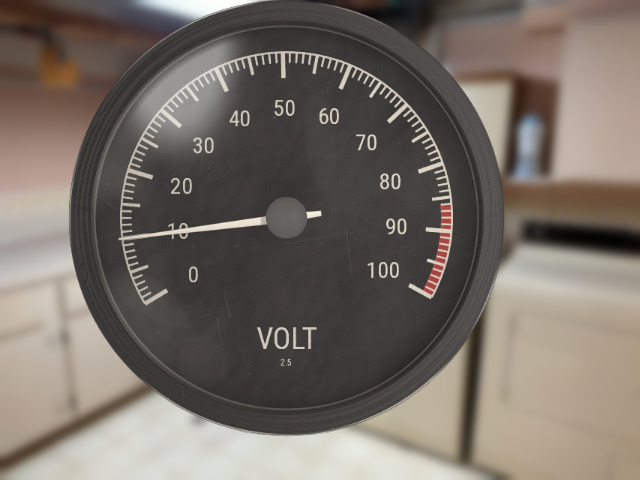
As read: value=10 unit=V
